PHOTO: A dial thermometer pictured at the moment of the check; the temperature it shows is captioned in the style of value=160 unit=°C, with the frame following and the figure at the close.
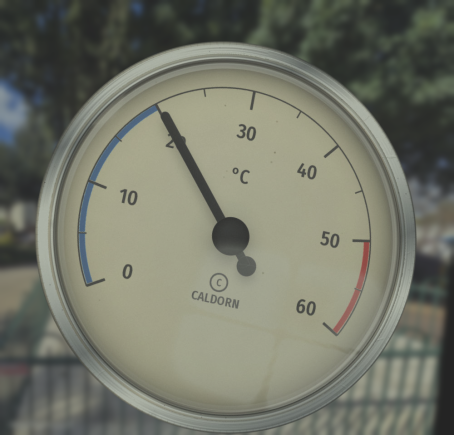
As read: value=20 unit=°C
